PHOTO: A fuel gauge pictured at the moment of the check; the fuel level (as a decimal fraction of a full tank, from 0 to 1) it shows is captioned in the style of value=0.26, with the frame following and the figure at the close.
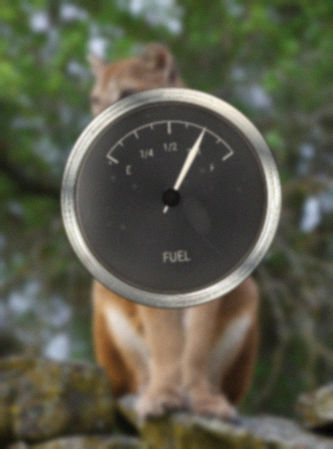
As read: value=0.75
